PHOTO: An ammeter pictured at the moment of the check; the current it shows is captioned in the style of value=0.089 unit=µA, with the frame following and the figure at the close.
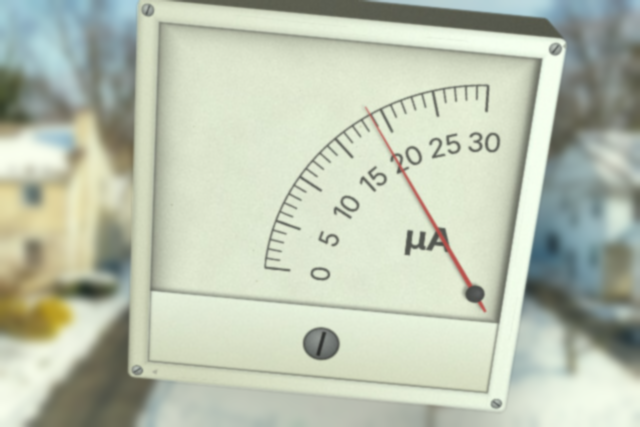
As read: value=19 unit=µA
